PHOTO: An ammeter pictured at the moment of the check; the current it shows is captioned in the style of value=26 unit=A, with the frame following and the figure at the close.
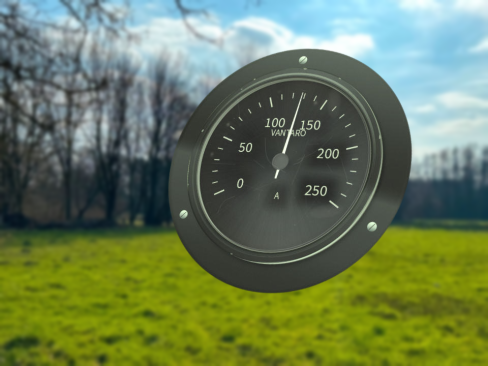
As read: value=130 unit=A
